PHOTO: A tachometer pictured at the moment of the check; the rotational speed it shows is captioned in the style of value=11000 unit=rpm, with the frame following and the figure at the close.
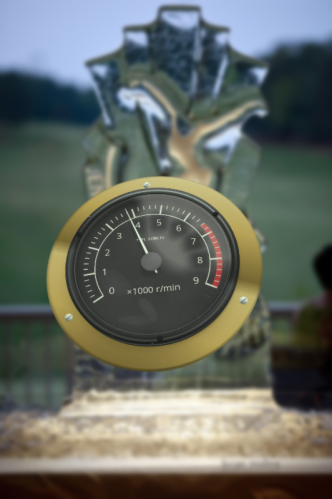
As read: value=3800 unit=rpm
